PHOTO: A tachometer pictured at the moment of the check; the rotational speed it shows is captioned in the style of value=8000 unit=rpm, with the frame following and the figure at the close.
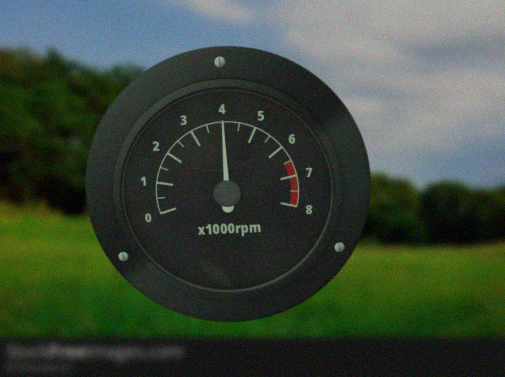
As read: value=4000 unit=rpm
